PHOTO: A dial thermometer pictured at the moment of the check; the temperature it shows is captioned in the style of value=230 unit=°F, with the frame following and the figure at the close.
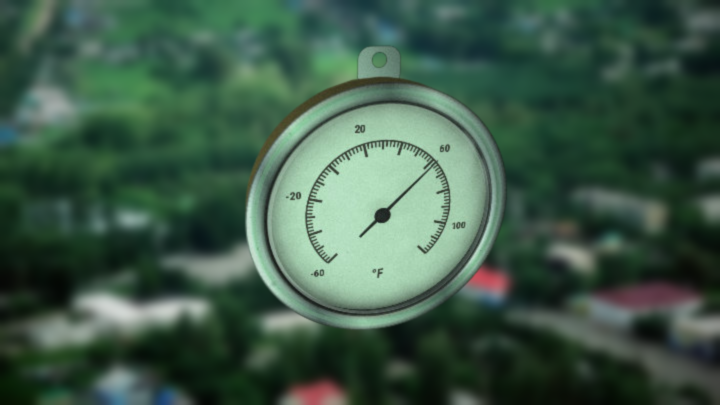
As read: value=60 unit=°F
